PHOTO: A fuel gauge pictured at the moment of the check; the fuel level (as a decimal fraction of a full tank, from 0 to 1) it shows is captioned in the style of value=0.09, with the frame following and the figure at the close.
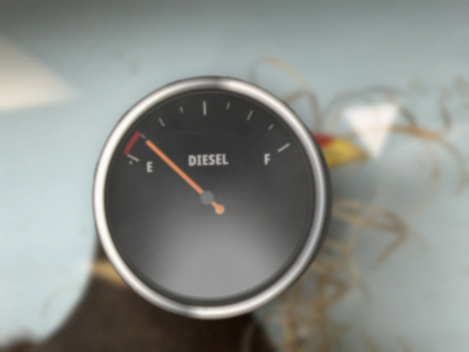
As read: value=0.125
